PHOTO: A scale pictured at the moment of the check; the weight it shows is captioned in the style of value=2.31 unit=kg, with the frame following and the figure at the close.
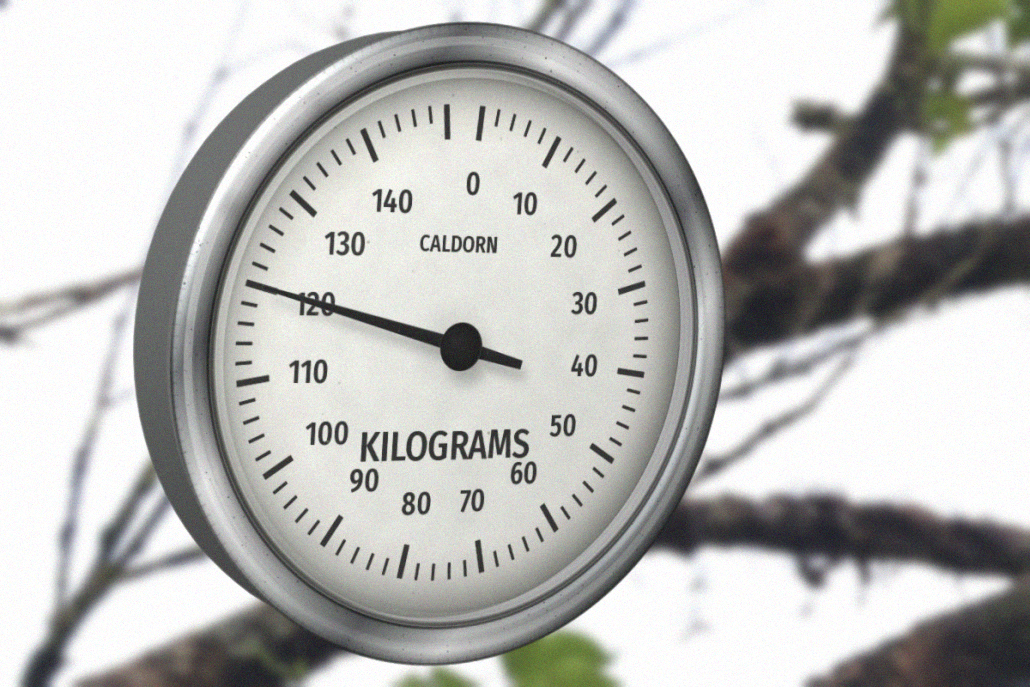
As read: value=120 unit=kg
